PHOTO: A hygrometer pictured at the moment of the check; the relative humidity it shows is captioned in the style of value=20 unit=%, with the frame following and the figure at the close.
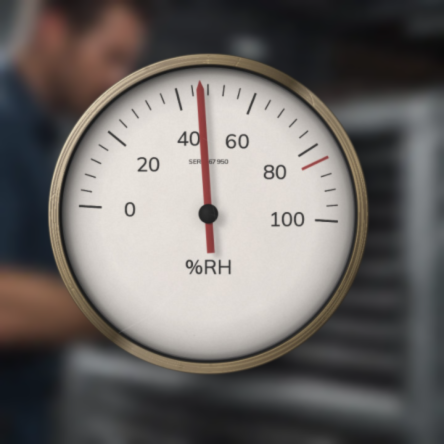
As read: value=46 unit=%
